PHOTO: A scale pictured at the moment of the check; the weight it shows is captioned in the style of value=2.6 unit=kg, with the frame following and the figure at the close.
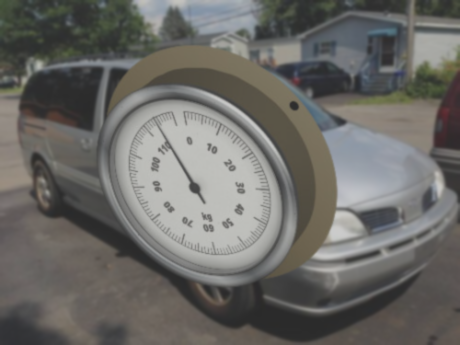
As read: value=115 unit=kg
